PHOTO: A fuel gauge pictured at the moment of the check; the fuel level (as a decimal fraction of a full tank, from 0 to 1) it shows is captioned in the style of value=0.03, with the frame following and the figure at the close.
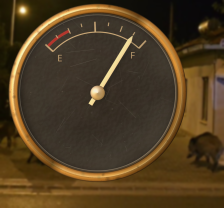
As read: value=0.875
